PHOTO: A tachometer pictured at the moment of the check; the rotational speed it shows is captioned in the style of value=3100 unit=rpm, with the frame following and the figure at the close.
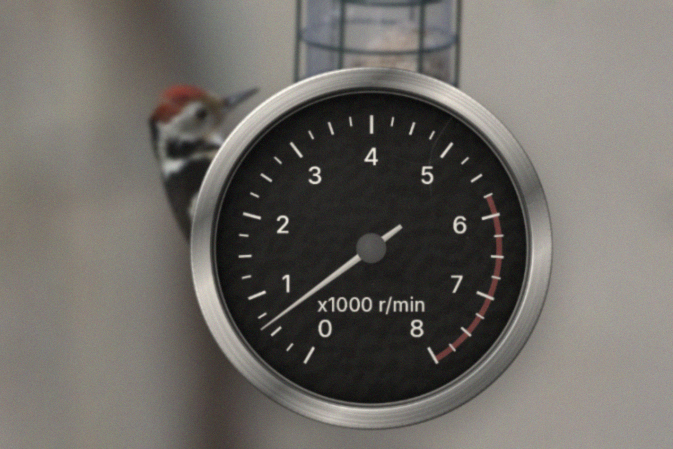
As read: value=625 unit=rpm
